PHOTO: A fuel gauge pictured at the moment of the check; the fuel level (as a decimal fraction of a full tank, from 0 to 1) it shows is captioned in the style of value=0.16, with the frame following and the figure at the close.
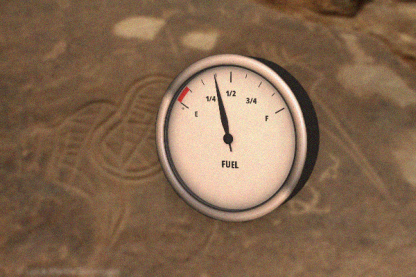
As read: value=0.375
